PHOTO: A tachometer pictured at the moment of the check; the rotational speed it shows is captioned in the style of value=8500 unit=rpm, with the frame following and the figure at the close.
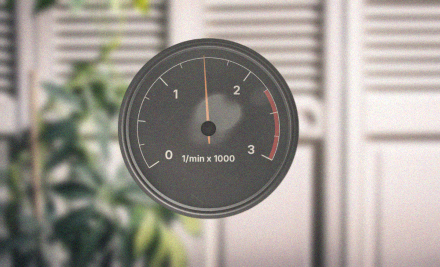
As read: value=1500 unit=rpm
